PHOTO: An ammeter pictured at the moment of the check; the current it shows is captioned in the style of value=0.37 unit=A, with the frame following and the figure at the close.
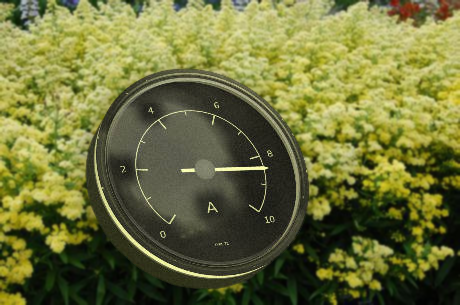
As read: value=8.5 unit=A
